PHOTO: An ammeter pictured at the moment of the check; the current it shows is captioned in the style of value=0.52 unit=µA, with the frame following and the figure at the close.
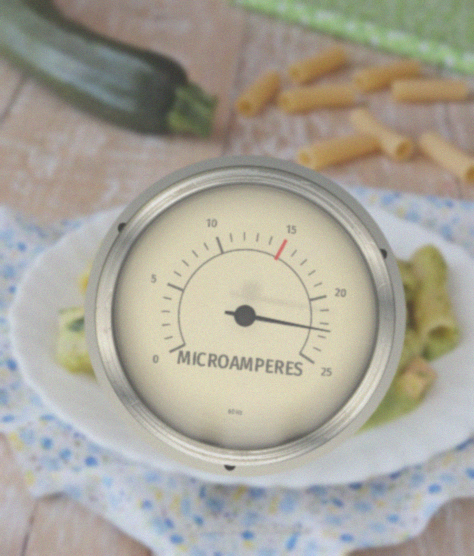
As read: value=22.5 unit=µA
